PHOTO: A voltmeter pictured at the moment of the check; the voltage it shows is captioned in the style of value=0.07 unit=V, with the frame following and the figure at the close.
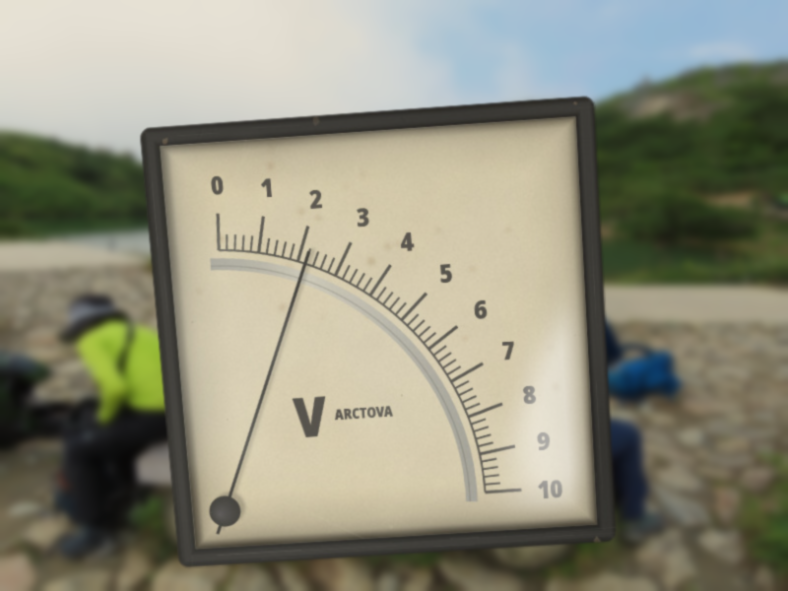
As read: value=2.2 unit=V
